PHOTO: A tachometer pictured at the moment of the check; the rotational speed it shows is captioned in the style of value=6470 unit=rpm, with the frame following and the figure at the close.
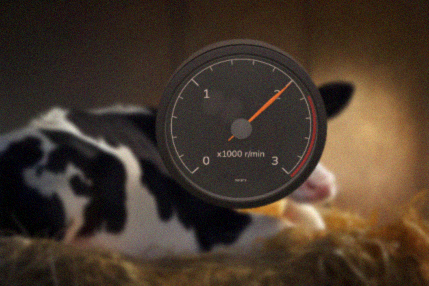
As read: value=2000 unit=rpm
